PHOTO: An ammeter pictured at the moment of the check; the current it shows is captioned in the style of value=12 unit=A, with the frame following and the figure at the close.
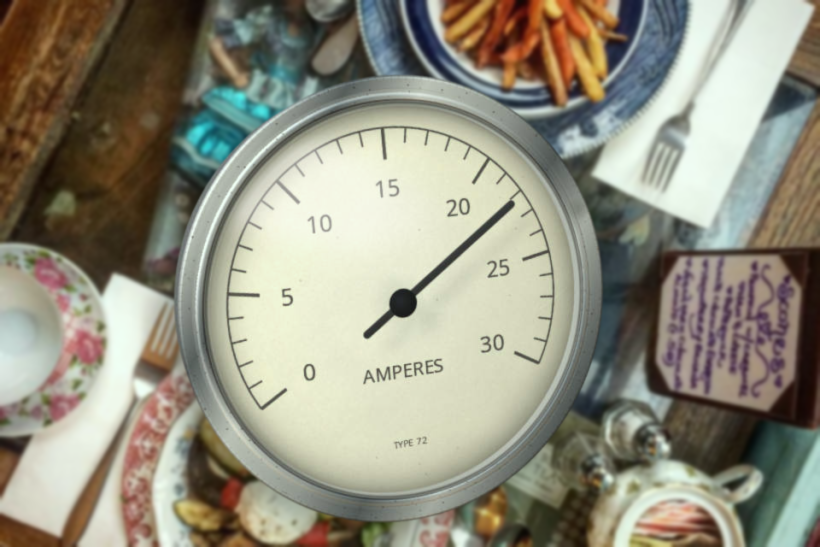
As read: value=22 unit=A
